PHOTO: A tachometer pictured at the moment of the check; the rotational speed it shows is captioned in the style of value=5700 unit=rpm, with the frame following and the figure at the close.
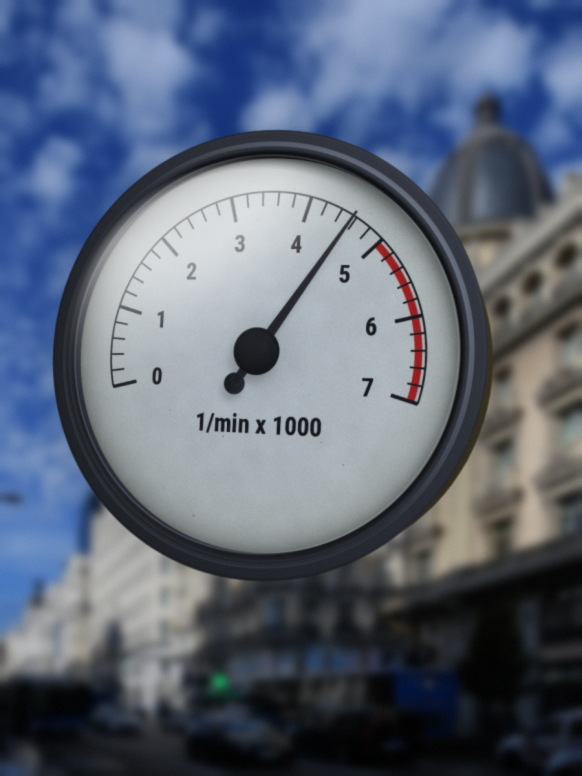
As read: value=4600 unit=rpm
